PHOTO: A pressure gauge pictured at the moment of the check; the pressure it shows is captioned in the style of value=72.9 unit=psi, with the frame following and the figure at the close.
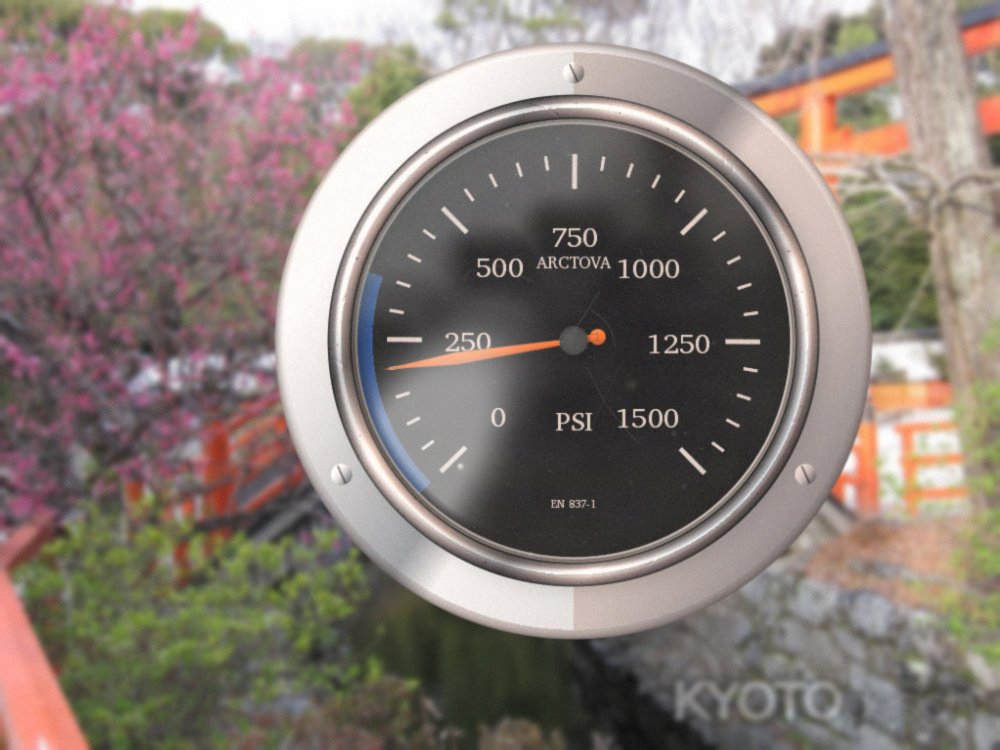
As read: value=200 unit=psi
